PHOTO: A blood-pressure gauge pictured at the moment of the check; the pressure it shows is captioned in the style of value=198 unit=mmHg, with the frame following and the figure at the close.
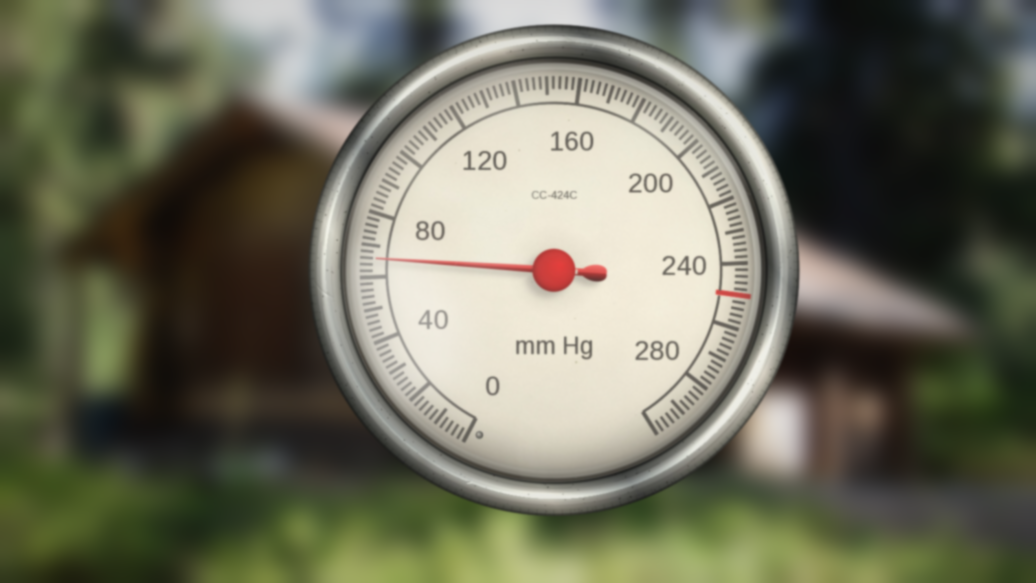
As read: value=66 unit=mmHg
